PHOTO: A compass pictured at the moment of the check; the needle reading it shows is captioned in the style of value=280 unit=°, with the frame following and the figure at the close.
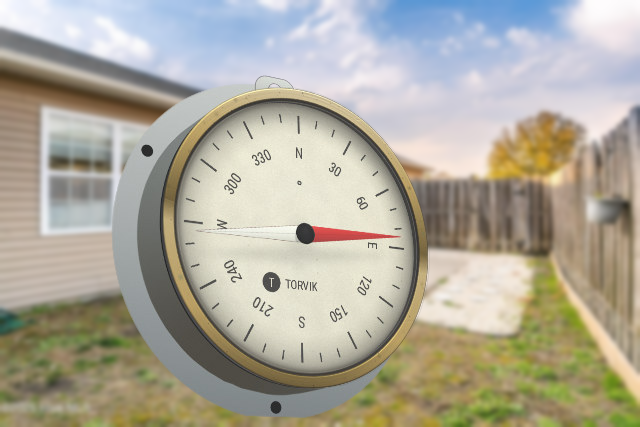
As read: value=85 unit=°
